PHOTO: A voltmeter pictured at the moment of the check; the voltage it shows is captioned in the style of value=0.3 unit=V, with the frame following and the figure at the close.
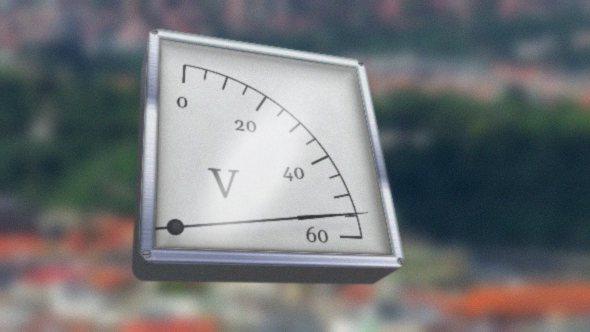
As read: value=55 unit=V
